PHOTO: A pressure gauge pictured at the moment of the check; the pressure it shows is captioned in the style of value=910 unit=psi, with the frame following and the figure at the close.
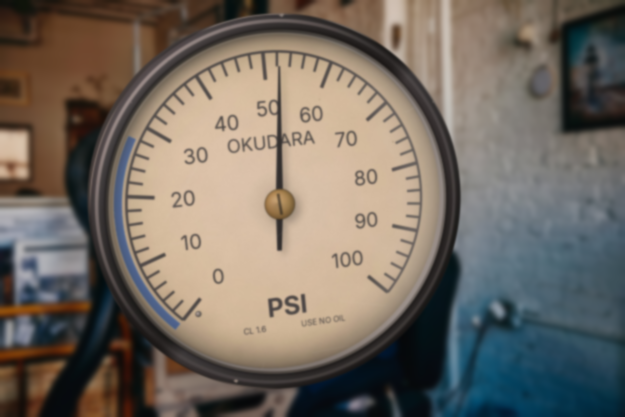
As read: value=52 unit=psi
